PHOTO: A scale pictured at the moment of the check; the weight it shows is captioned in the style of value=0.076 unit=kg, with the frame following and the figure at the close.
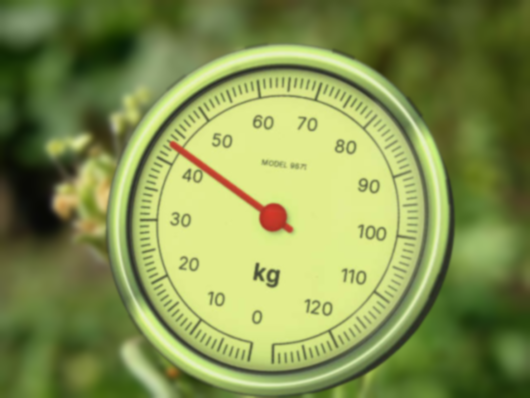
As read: value=43 unit=kg
